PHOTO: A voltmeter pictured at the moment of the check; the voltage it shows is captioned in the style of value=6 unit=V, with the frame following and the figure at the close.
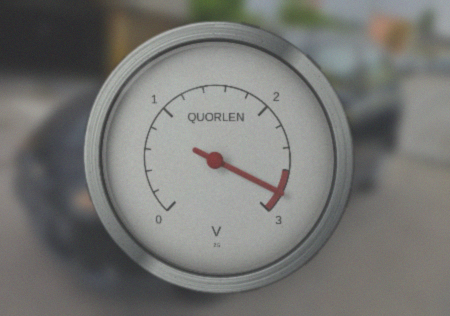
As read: value=2.8 unit=V
